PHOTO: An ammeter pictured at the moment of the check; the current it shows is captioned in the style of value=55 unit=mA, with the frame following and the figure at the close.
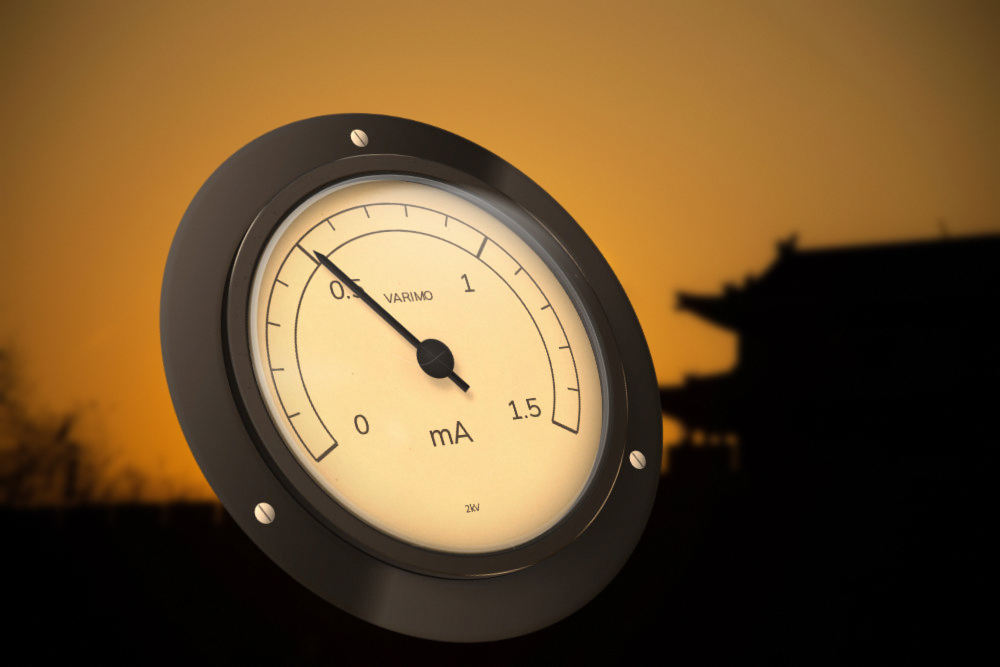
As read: value=0.5 unit=mA
